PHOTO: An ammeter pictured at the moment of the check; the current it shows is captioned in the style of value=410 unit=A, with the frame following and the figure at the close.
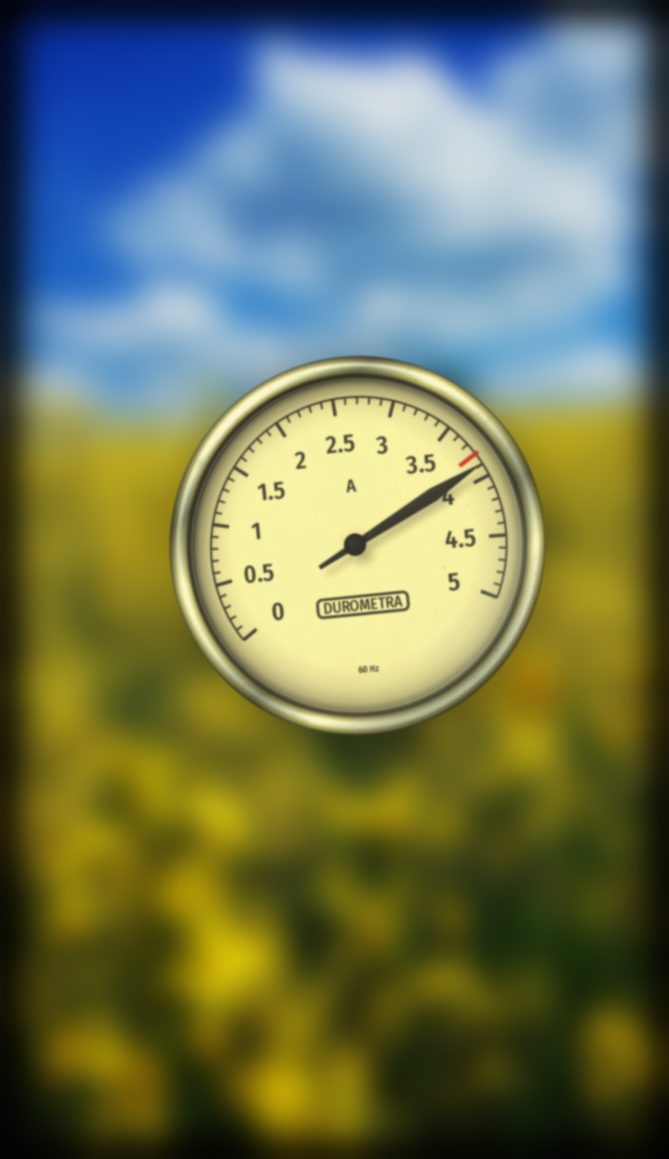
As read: value=3.9 unit=A
